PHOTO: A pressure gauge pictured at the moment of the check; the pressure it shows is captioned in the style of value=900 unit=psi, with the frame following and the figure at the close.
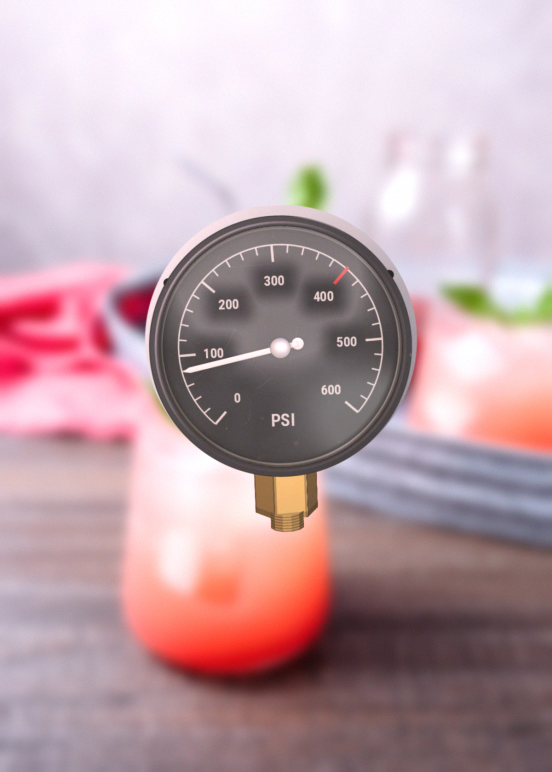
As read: value=80 unit=psi
